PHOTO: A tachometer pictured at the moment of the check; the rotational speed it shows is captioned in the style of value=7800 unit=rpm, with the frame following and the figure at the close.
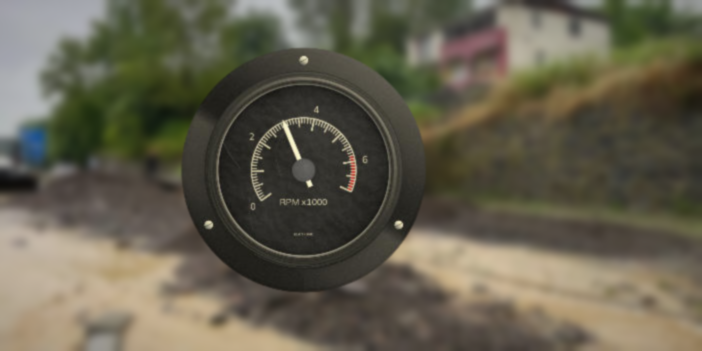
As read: value=3000 unit=rpm
